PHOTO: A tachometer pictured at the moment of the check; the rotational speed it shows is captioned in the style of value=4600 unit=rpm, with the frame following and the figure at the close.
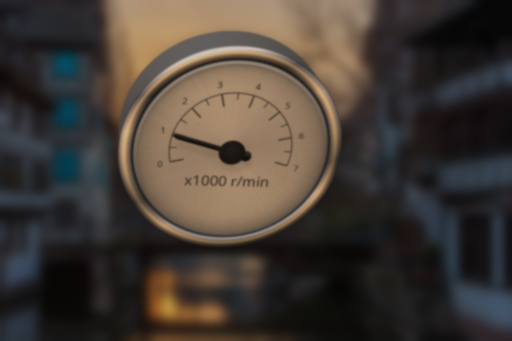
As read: value=1000 unit=rpm
